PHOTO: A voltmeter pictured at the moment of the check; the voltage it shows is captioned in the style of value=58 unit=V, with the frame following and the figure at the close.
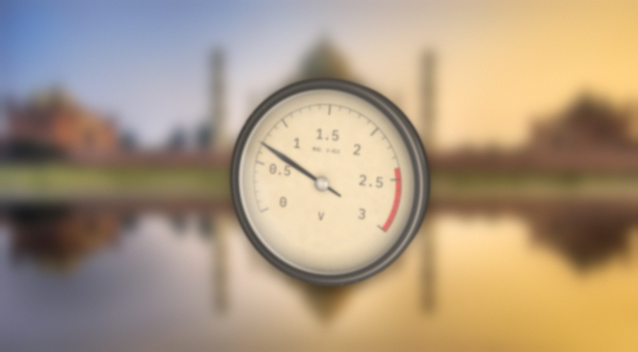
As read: value=0.7 unit=V
